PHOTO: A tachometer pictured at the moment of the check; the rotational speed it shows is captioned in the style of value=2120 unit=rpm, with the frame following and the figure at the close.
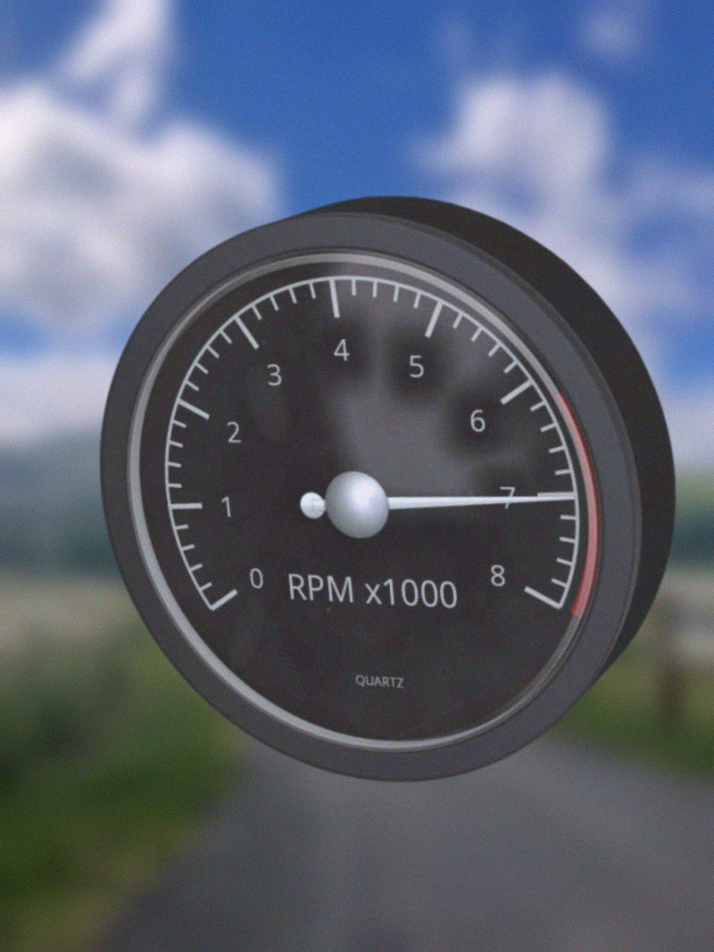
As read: value=7000 unit=rpm
